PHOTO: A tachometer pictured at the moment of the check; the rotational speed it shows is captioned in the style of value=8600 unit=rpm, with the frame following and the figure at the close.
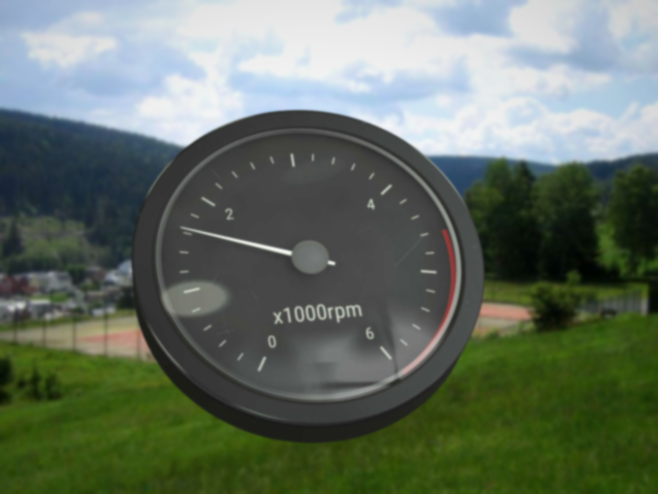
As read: value=1600 unit=rpm
